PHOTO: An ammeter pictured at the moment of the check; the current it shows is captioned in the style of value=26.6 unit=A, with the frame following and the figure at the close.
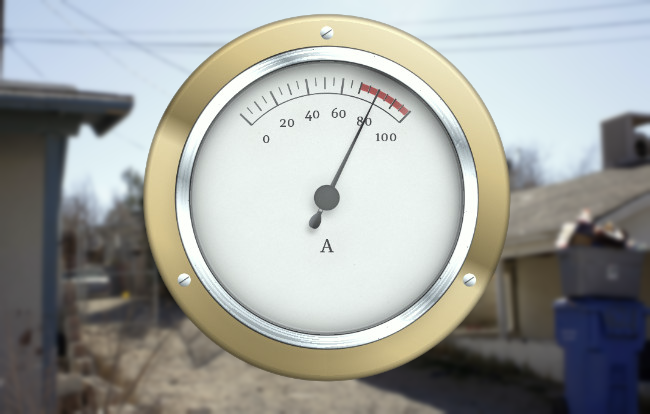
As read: value=80 unit=A
